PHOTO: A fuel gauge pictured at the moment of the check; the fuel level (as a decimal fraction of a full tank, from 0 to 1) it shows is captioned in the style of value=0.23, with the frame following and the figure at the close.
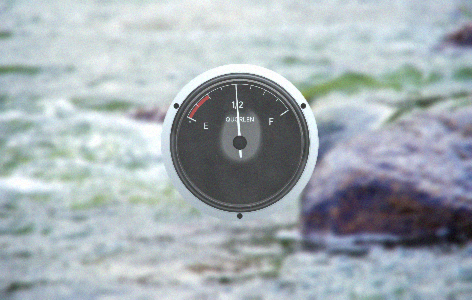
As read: value=0.5
